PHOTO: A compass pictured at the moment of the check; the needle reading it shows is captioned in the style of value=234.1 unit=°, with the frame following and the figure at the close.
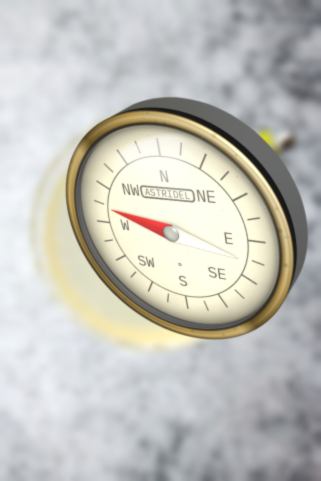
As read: value=285 unit=°
